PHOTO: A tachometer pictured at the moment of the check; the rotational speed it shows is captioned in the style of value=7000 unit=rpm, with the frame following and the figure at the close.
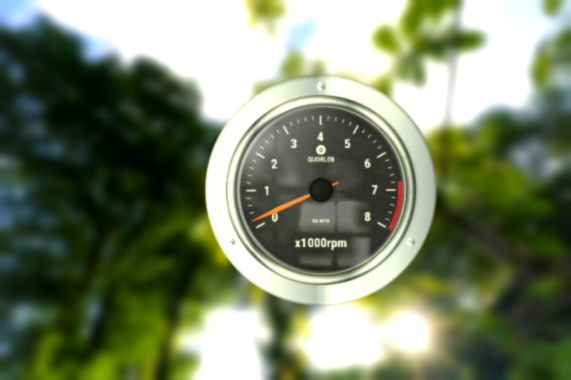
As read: value=200 unit=rpm
